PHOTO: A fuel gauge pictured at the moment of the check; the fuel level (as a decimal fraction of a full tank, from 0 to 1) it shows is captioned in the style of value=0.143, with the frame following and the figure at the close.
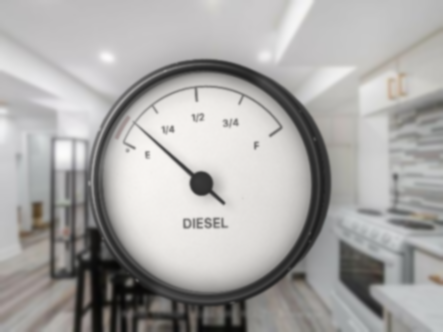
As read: value=0.125
